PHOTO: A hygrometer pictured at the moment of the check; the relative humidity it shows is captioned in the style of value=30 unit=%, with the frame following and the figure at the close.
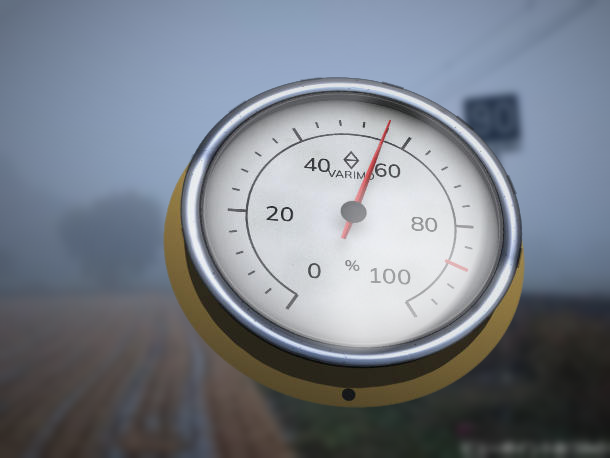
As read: value=56 unit=%
